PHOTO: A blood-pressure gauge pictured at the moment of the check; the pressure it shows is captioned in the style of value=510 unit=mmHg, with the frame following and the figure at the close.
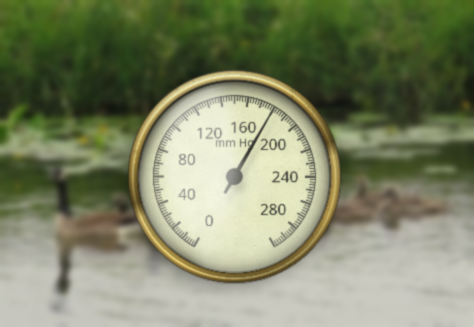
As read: value=180 unit=mmHg
